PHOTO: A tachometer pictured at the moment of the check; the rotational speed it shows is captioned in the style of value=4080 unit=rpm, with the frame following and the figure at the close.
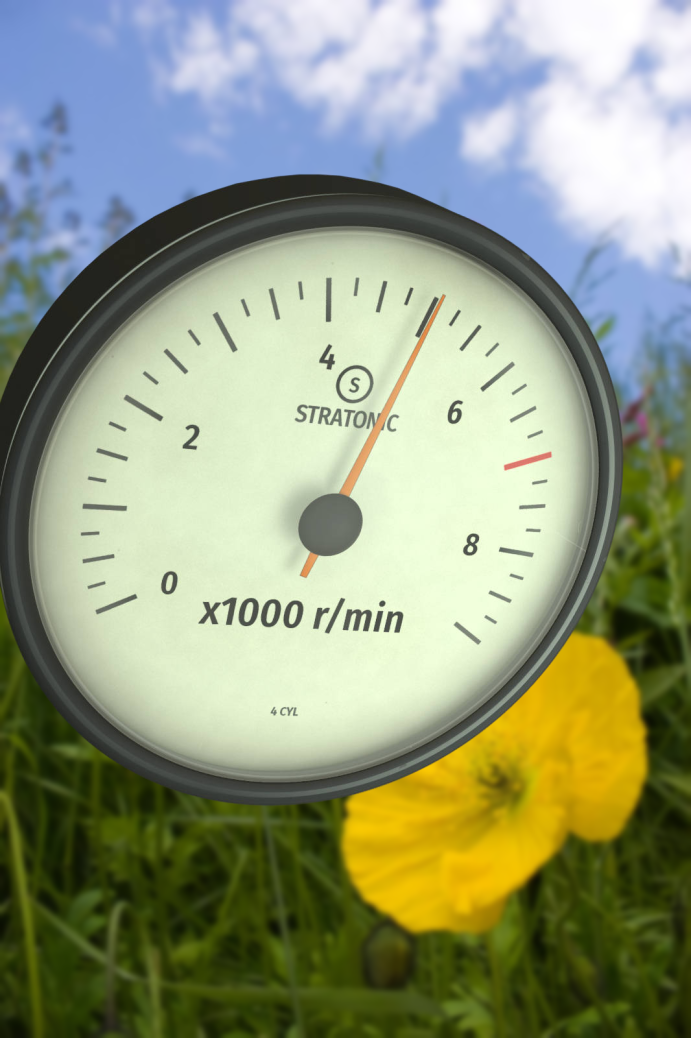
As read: value=5000 unit=rpm
